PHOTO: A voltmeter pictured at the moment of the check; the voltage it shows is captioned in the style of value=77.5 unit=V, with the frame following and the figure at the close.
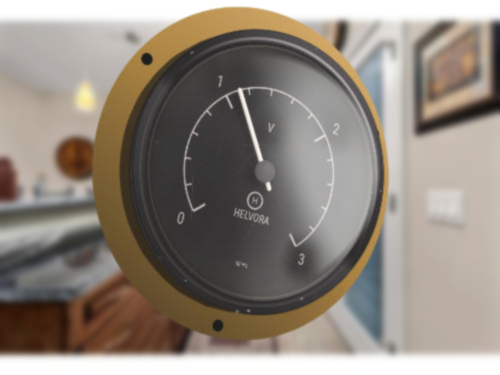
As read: value=1.1 unit=V
